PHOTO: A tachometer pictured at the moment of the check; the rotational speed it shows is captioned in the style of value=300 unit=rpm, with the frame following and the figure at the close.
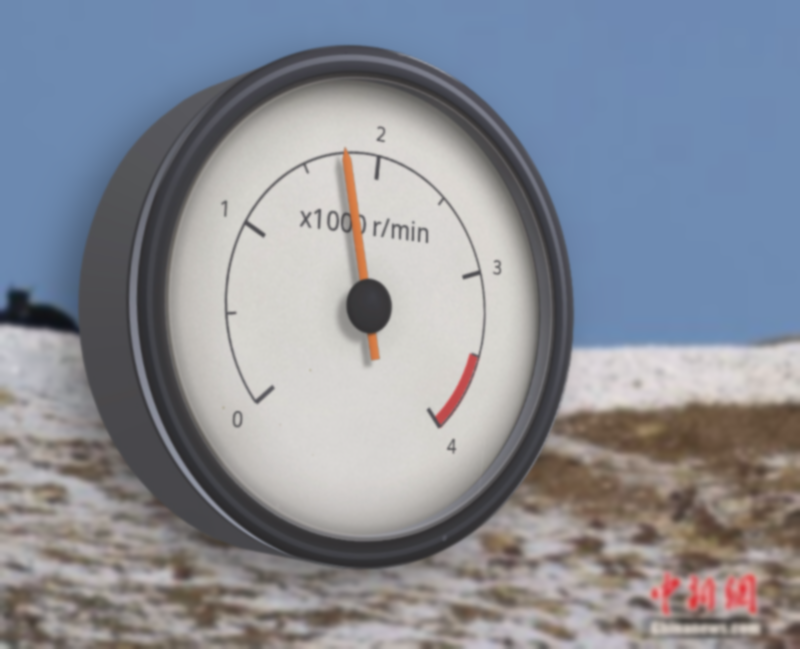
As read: value=1750 unit=rpm
